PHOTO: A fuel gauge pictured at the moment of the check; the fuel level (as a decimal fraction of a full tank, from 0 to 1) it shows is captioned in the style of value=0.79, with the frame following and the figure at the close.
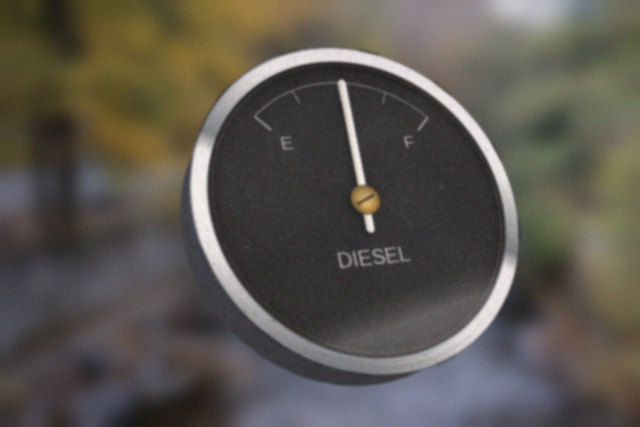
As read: value=0.5
